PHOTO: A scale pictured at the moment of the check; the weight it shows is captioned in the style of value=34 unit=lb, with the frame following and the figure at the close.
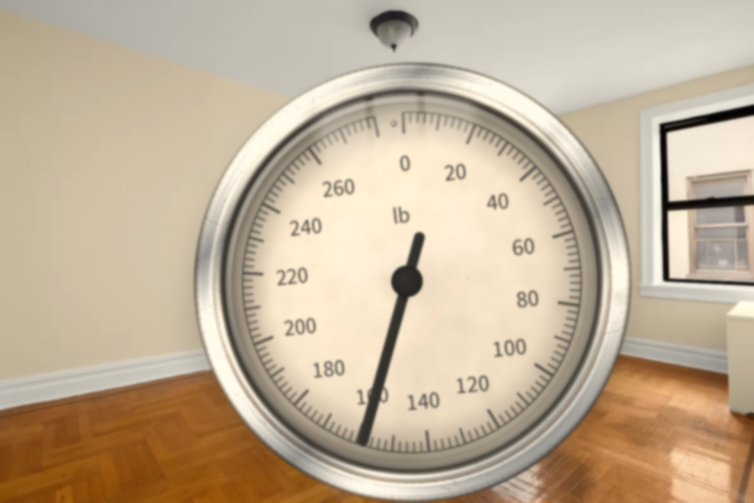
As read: value=158 unit=lb
